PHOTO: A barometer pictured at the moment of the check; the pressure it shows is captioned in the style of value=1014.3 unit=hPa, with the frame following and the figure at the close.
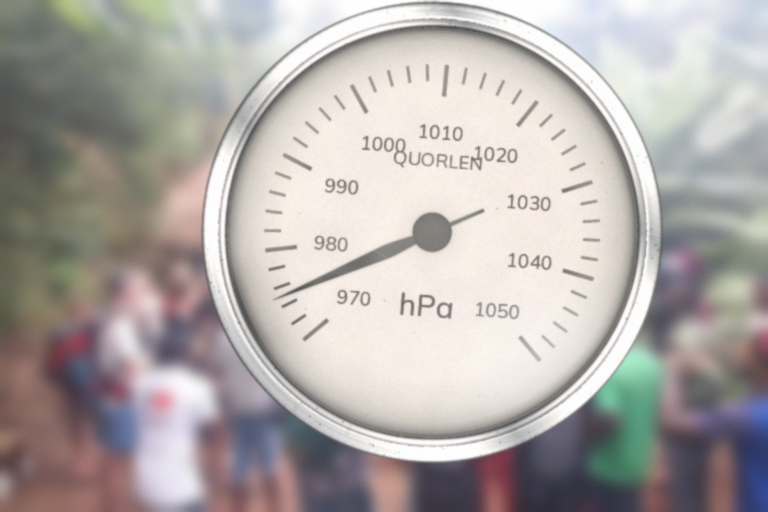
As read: value=975 unit=hPa
